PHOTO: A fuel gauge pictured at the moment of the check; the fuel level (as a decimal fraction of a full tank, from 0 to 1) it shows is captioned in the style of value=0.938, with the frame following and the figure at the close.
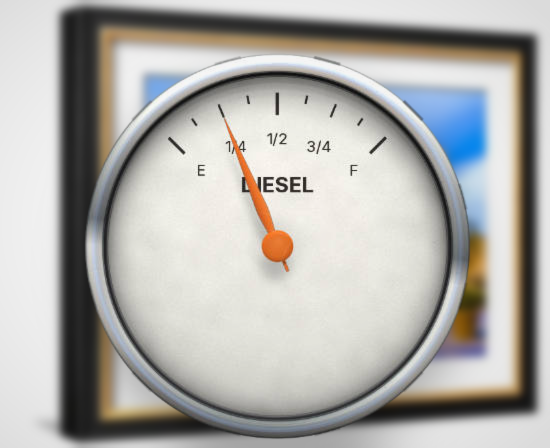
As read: value=0.25
